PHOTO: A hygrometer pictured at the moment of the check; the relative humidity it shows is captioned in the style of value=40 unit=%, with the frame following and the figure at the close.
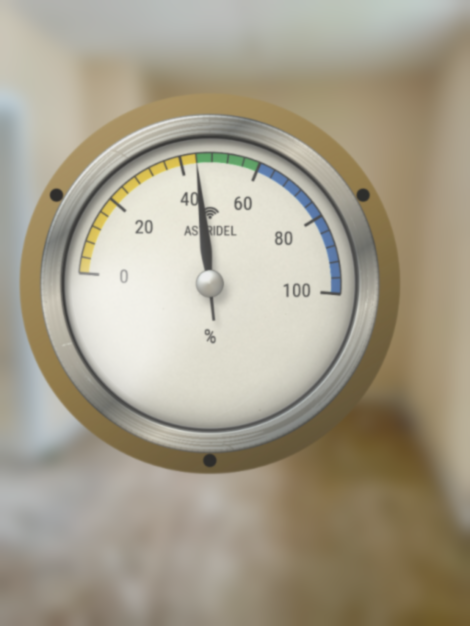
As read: value=44 unit=%
